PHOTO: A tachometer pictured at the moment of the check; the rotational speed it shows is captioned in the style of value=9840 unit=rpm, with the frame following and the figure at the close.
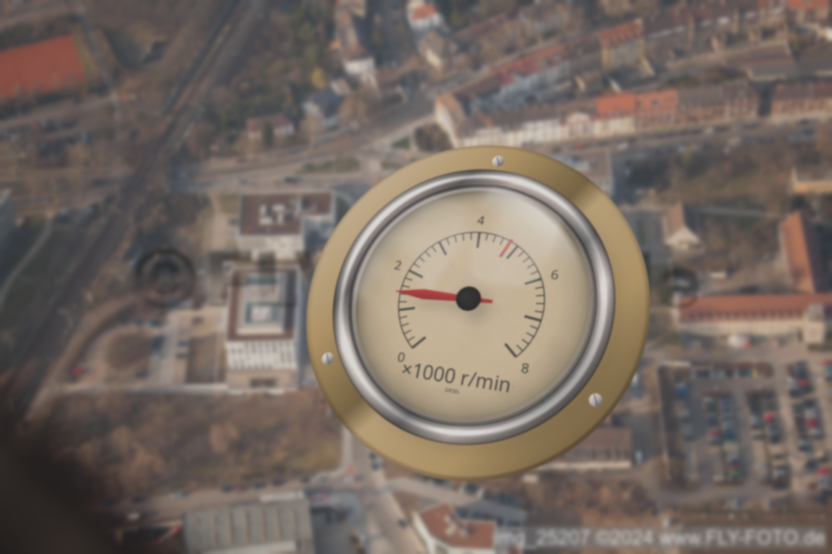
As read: value=1400 unit=rpm
